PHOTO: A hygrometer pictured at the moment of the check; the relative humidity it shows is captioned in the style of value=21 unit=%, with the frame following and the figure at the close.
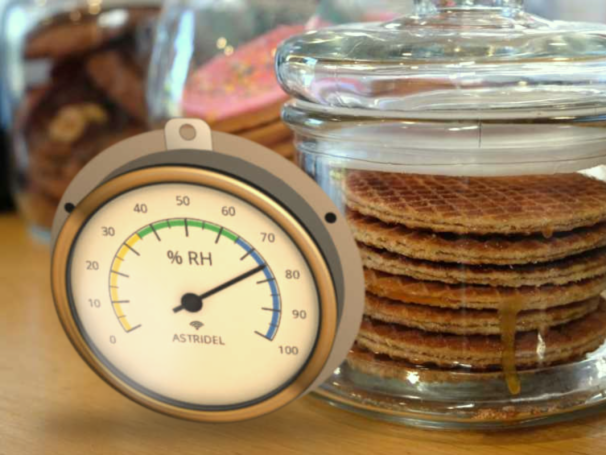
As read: value=75 unit=%
